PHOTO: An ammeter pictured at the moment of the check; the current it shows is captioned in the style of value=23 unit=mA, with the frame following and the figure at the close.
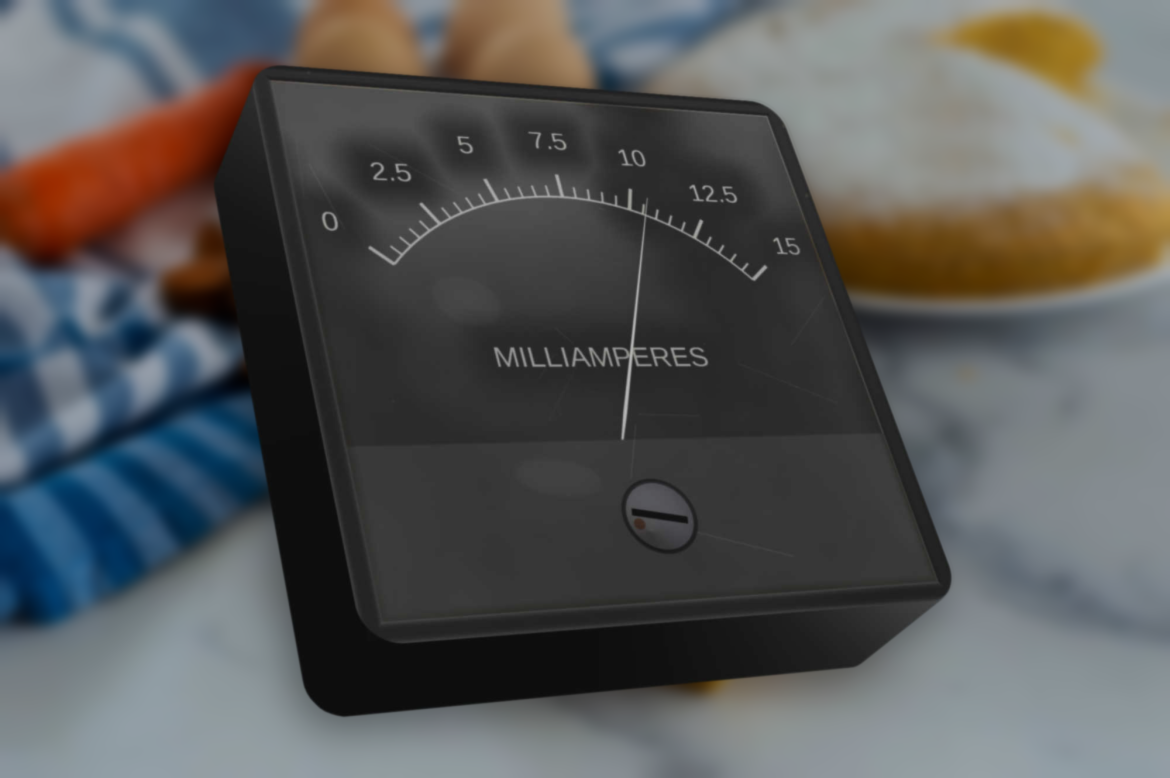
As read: value=10.5 unit=mA
